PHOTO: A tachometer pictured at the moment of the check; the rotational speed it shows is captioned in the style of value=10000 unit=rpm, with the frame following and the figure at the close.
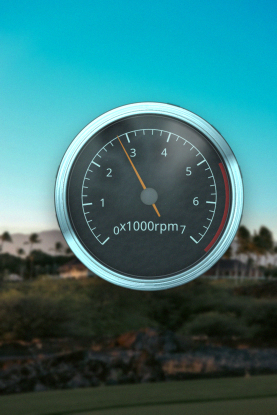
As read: value=2800 unit=rpm
